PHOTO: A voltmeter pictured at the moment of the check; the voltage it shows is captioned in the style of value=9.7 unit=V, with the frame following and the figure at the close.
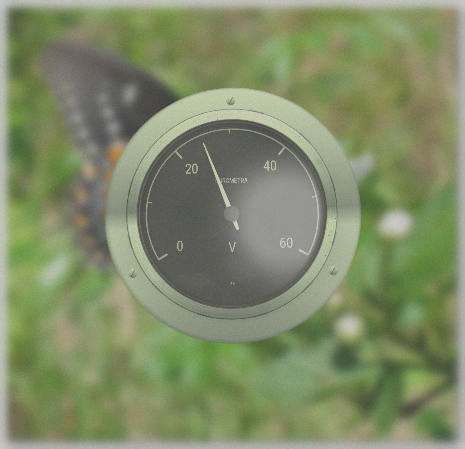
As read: value=25 unit=V
